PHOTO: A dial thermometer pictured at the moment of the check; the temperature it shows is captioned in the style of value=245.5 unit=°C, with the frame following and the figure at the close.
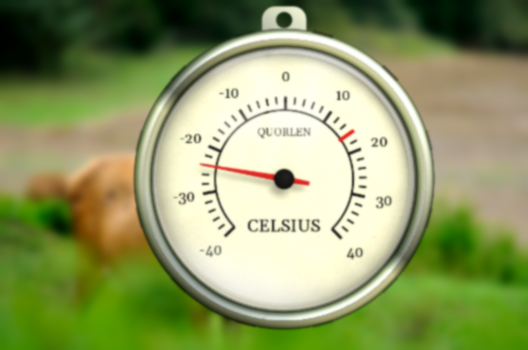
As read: value=-24 unit=°C
